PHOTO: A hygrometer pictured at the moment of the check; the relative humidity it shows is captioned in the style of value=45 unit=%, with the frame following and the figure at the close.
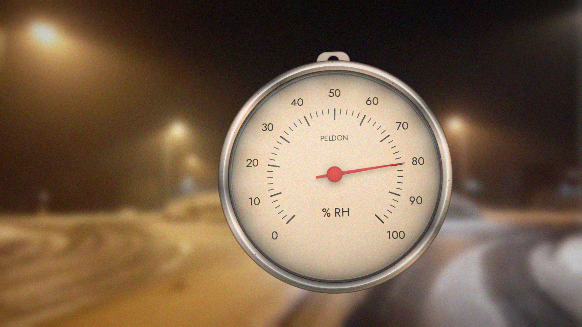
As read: value=80 unit=%
